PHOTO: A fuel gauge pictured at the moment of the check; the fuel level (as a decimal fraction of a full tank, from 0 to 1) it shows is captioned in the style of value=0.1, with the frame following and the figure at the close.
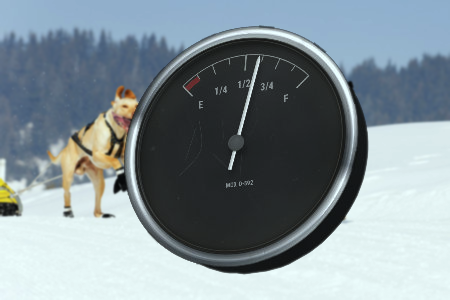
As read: value=0.625
